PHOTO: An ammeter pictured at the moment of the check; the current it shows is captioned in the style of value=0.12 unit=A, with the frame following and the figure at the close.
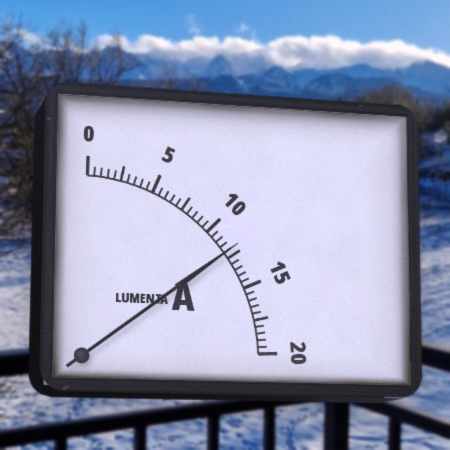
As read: value=12 unit=A
